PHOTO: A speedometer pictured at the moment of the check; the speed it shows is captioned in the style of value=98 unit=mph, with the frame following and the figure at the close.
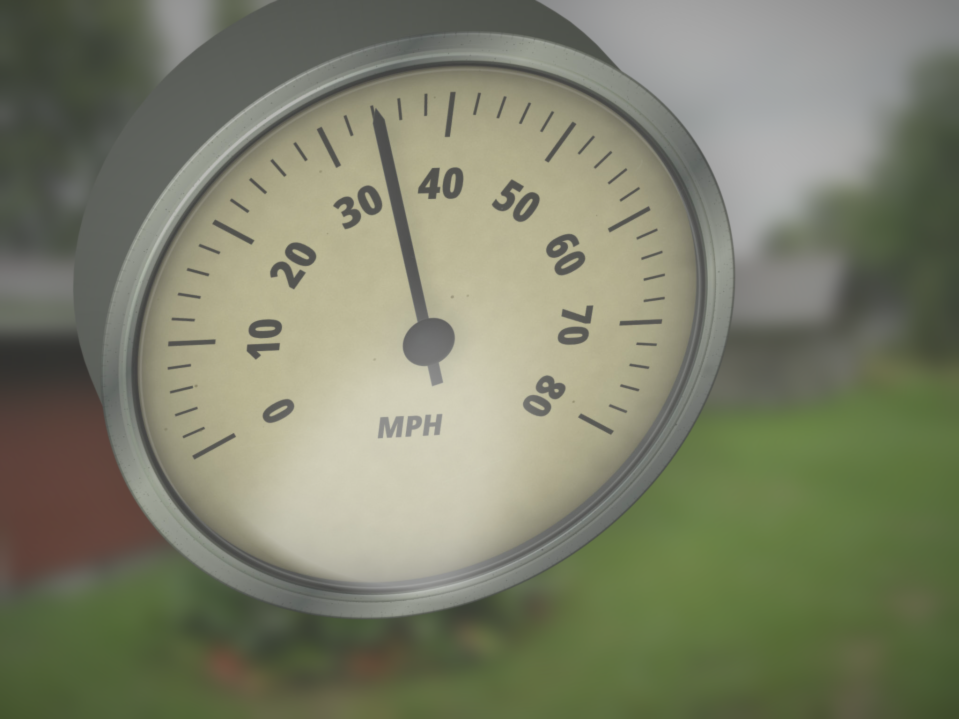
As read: value=34 unit=mph
